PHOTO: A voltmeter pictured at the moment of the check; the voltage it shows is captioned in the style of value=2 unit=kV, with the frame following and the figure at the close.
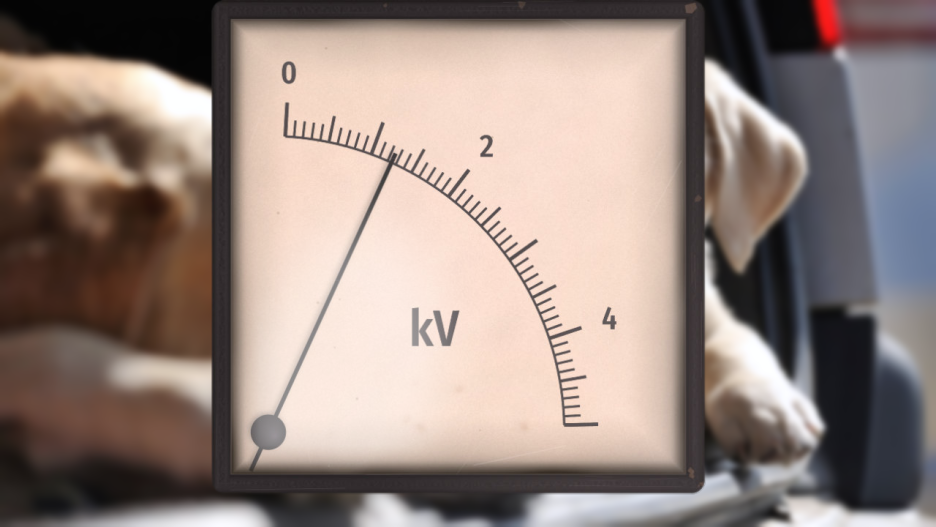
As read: value=1.25 unit=kV
